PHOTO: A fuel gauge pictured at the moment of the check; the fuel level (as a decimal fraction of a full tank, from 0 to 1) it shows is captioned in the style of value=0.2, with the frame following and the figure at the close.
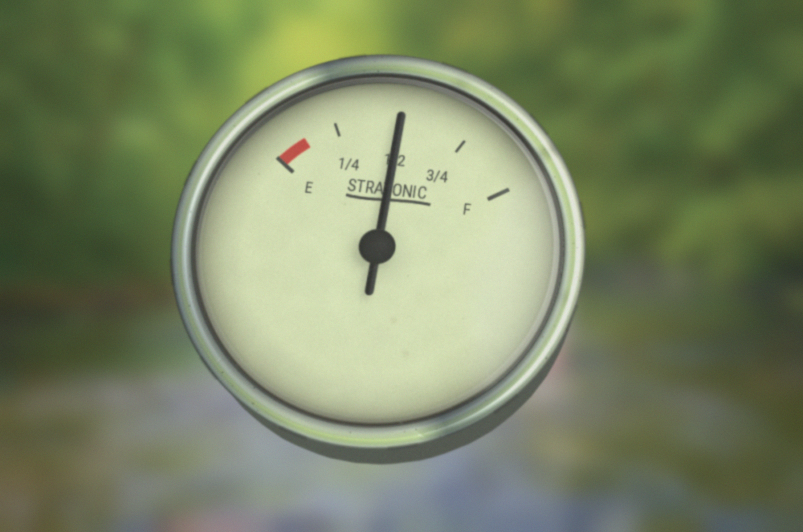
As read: value=0.5
